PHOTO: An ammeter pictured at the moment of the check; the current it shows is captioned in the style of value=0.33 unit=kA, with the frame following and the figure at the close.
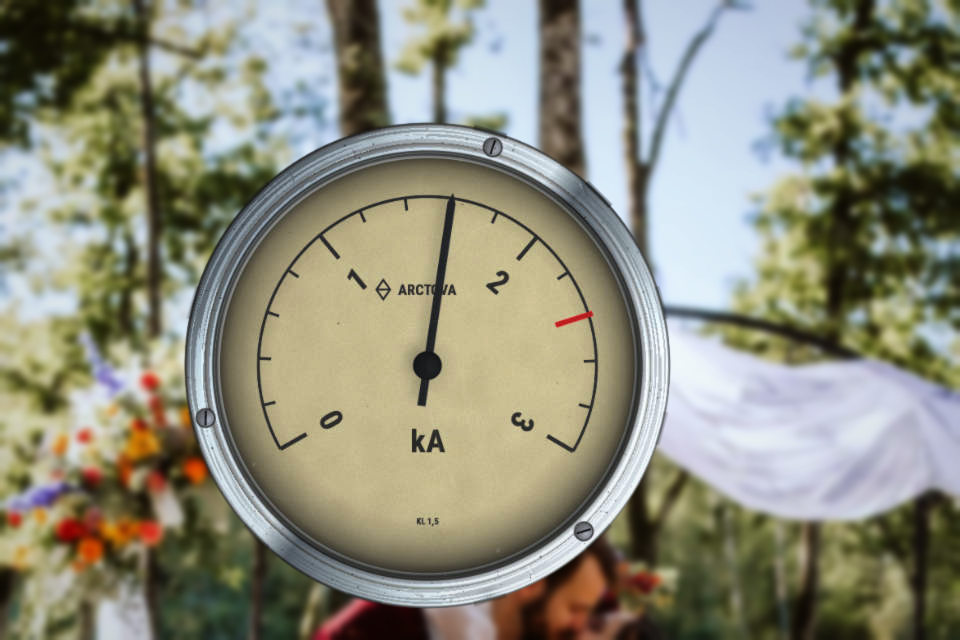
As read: value=1.6 unit=kA
